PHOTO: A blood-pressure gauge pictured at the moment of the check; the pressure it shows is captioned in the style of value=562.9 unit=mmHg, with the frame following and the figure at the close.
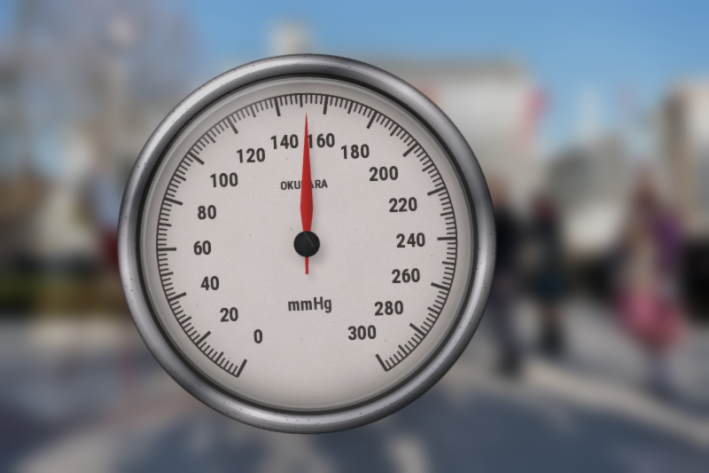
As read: value=152 unit=mmHg
